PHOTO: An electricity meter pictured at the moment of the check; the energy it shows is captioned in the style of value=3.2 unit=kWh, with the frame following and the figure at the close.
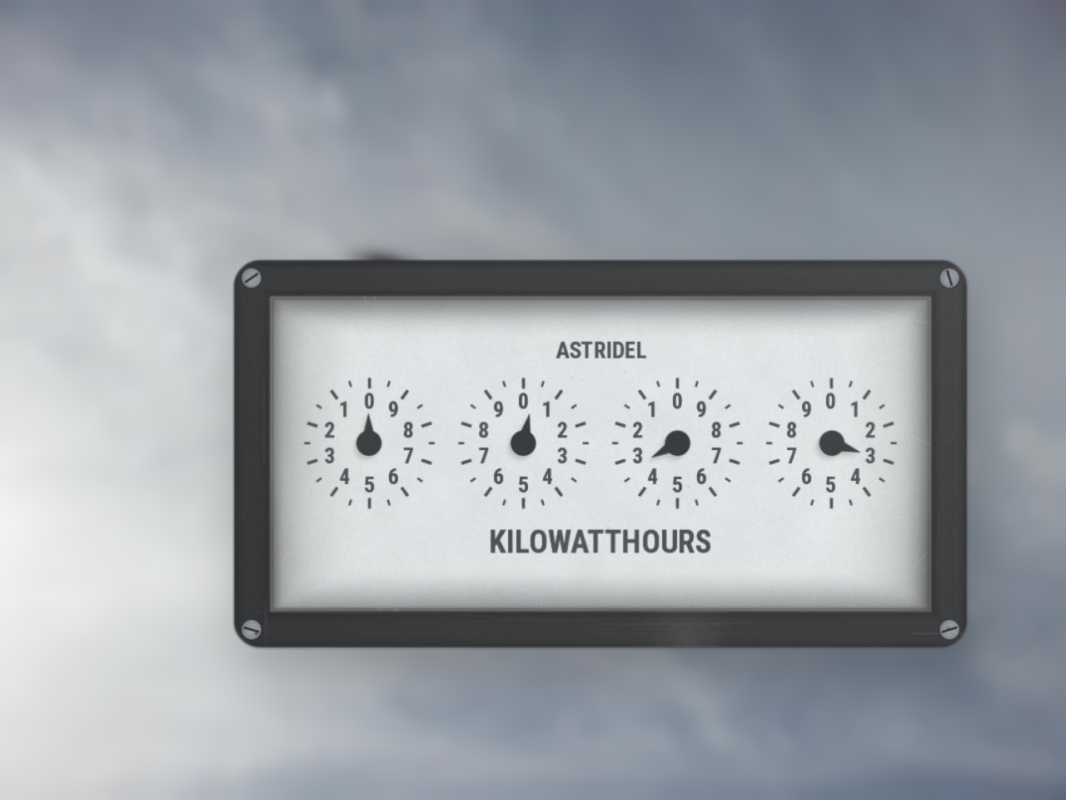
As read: value=33 unit=kWh
